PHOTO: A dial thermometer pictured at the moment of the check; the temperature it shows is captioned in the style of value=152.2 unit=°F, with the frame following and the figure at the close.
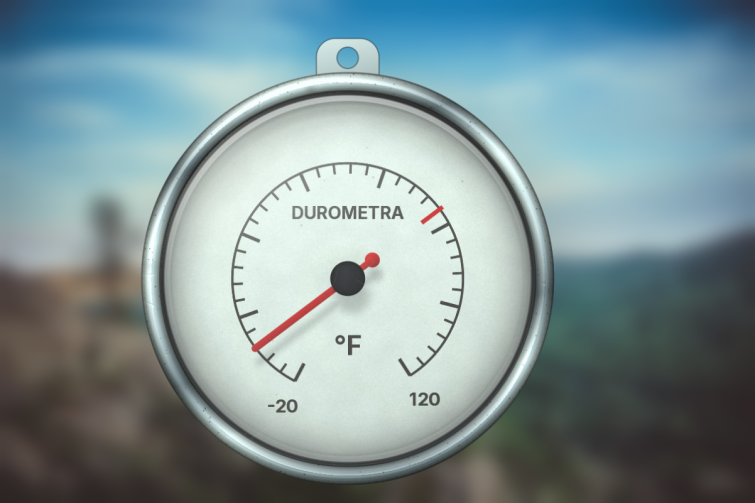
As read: value=-8 unit=°F
